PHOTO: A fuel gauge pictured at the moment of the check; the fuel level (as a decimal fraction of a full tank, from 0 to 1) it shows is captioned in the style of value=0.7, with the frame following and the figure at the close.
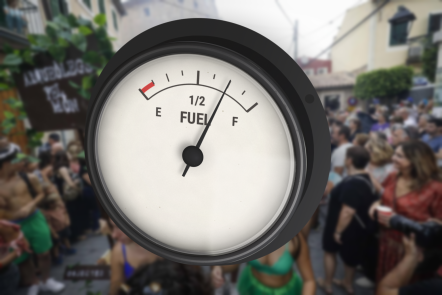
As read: value=0.75
